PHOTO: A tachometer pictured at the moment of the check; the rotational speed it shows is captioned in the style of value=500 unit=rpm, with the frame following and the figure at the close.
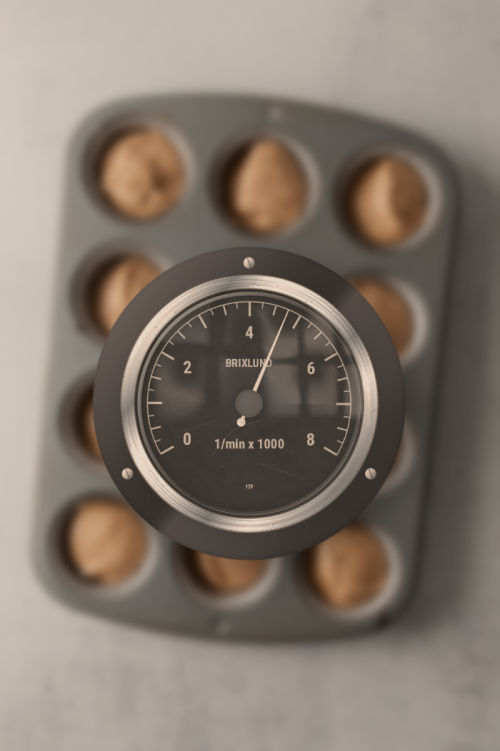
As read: value=4750 unit=rpm
